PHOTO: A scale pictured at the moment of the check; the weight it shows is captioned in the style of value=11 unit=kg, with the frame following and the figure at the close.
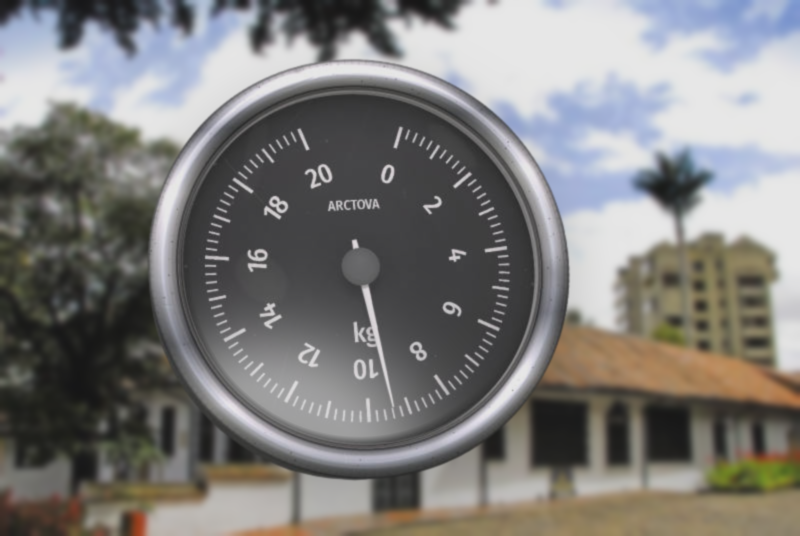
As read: value=9.4 unit=kg
